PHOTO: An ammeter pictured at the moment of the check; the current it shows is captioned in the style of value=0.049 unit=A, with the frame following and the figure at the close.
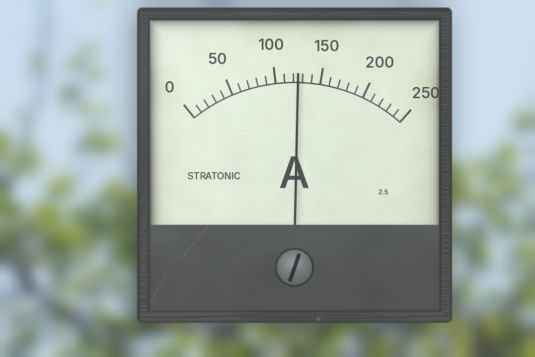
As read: value=125 unit=A
